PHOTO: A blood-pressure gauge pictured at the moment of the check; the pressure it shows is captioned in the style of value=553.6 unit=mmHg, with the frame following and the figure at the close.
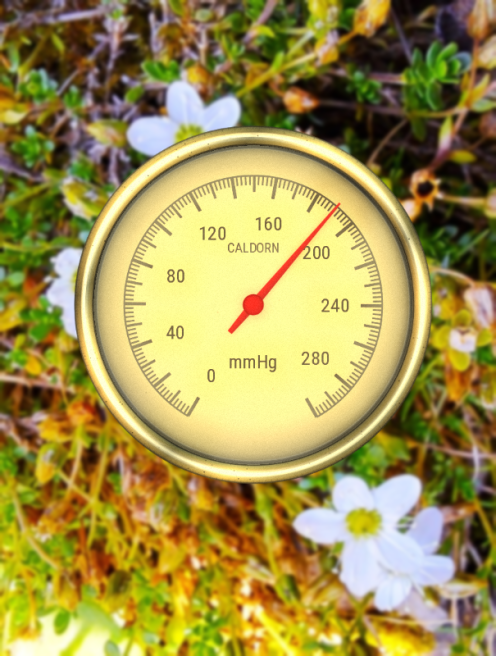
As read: value=190 unit=mmHg
